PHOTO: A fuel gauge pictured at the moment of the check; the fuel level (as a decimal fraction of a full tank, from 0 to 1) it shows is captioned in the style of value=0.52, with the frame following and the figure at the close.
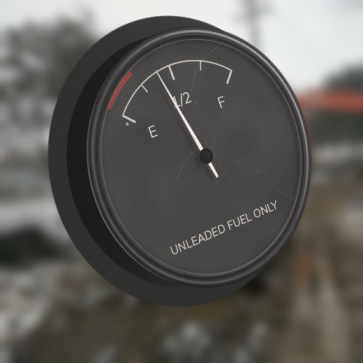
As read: value=0.375
